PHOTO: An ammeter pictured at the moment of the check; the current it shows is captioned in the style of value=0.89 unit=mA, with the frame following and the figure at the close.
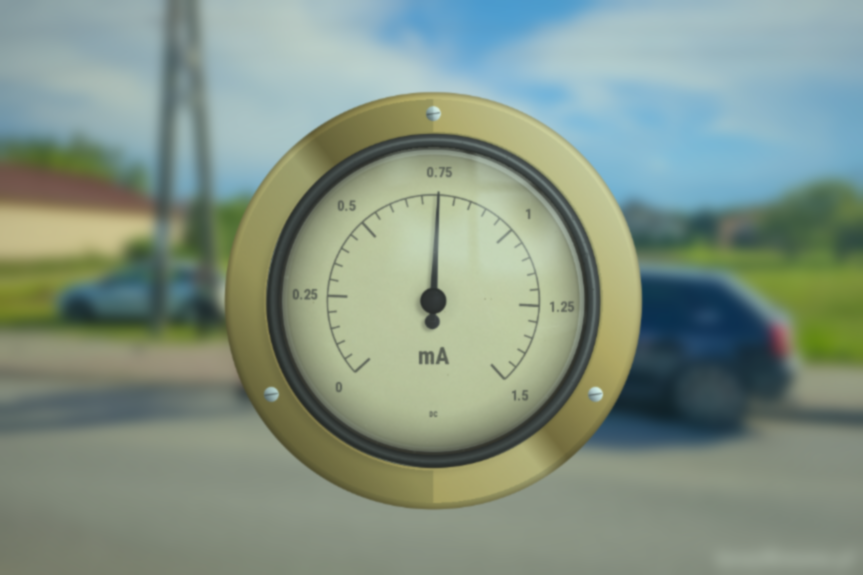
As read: value=0.75 unit=mA
